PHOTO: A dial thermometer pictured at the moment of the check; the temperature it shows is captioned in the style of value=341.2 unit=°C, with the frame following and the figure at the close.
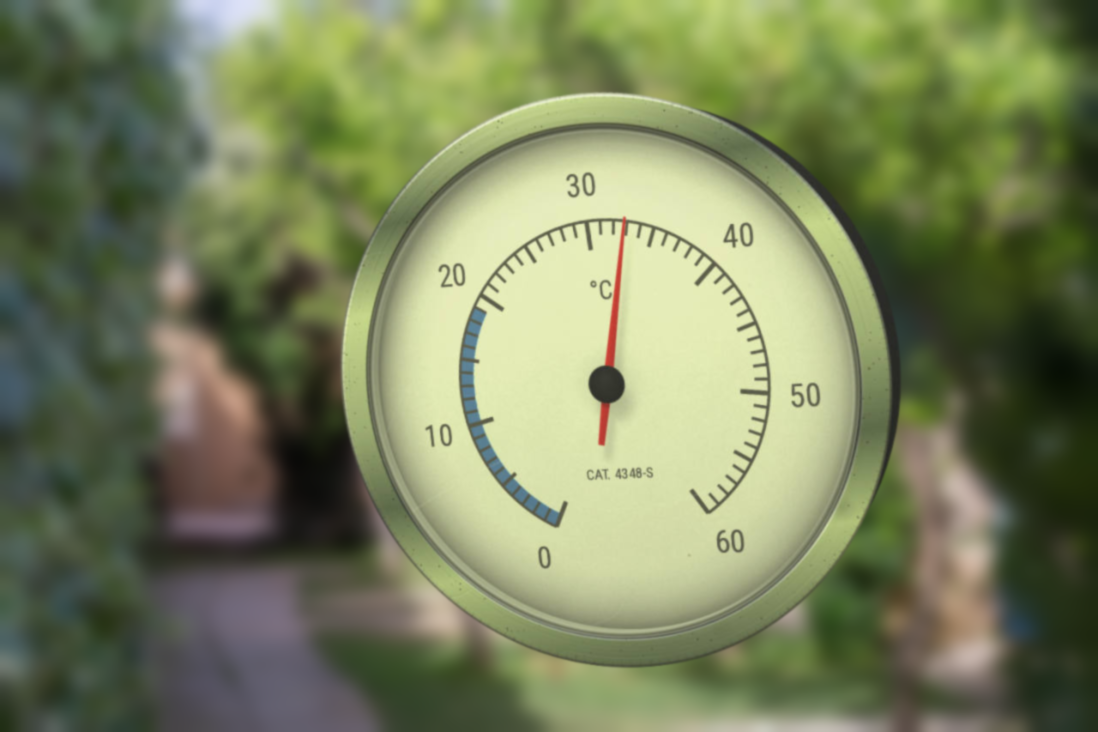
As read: value=33 unit=°C
